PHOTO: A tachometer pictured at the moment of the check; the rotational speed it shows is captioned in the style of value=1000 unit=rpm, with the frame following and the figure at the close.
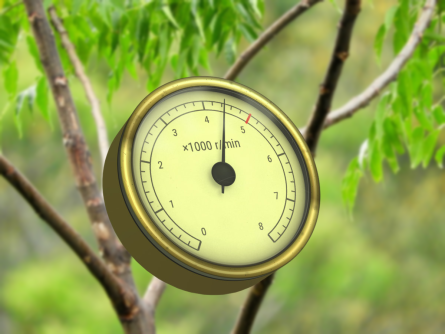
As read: value=4400 unit=rpm
